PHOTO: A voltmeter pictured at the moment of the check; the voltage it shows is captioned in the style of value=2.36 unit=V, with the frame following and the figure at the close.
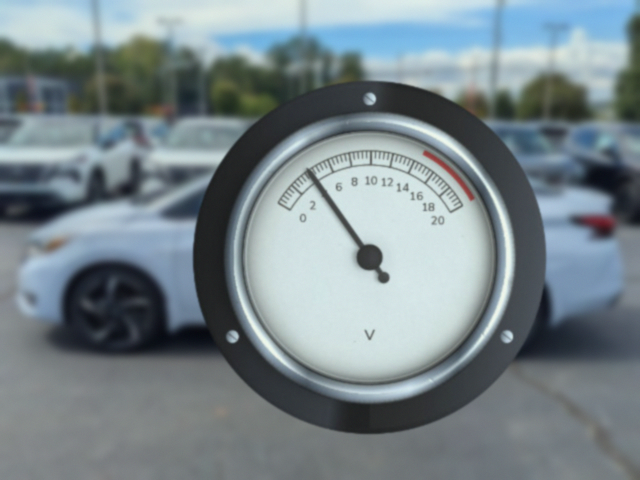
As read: value=4 unit=V
